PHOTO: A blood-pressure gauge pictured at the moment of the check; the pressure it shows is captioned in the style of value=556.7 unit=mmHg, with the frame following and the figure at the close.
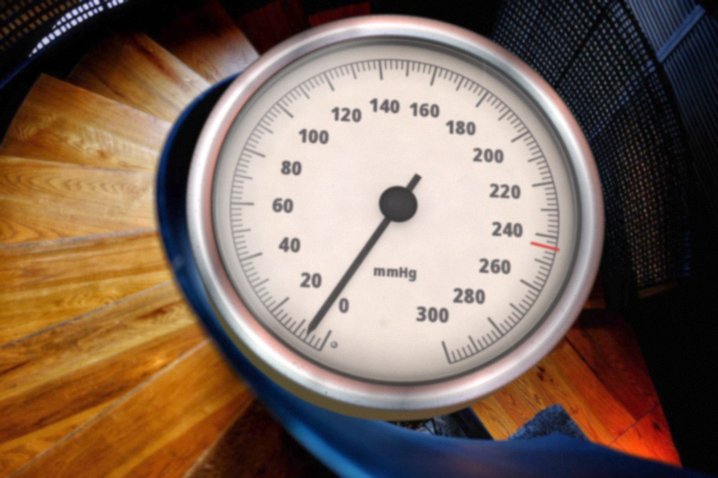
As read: value=6 unit=mmHg
